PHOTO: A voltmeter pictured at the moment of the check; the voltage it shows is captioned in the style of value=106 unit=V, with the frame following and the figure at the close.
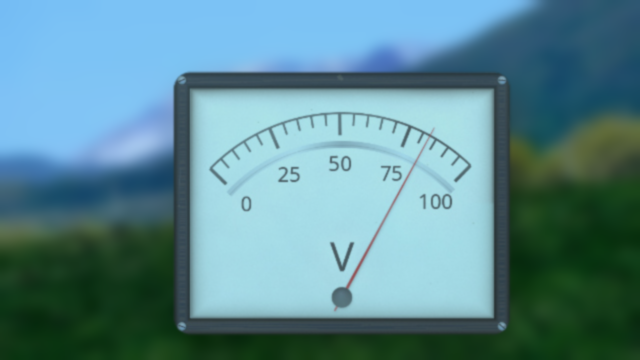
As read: value=82.5 unit=V
